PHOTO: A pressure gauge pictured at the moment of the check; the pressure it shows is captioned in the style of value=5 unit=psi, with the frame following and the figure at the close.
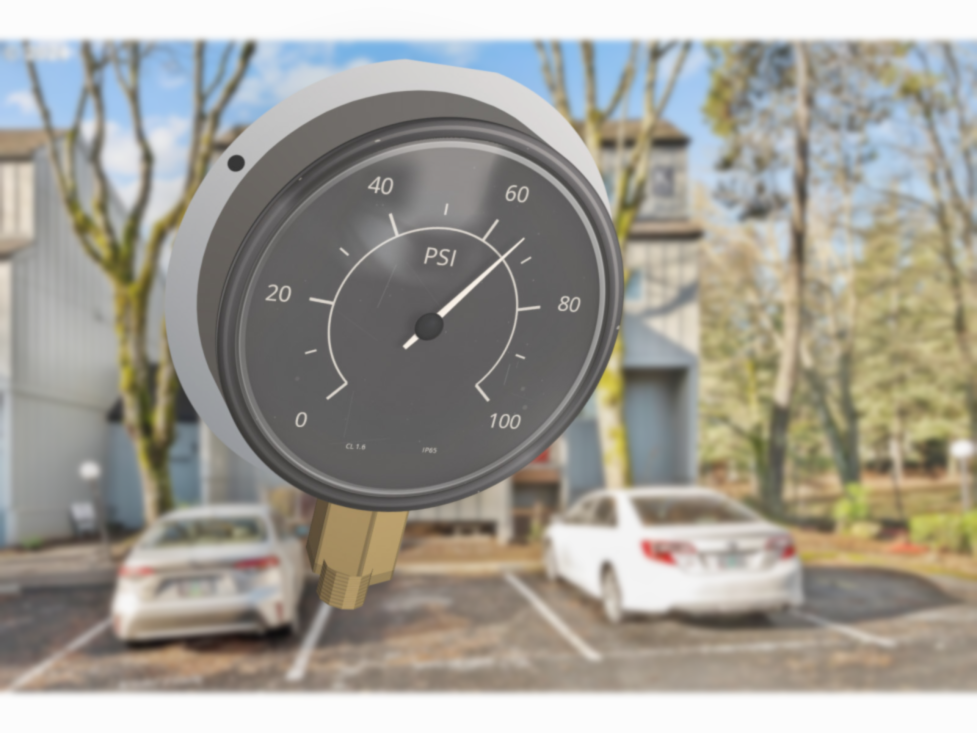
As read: value=65 unit=psi
